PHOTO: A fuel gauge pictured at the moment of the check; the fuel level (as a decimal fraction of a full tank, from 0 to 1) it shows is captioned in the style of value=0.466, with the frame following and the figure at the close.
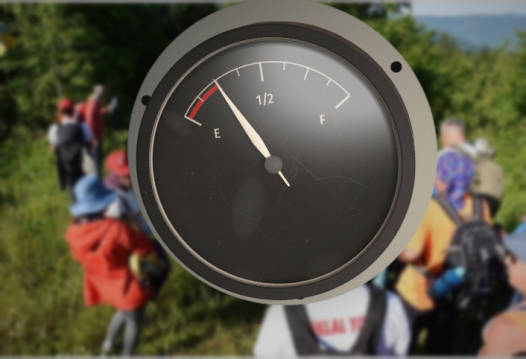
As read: value=0.25
